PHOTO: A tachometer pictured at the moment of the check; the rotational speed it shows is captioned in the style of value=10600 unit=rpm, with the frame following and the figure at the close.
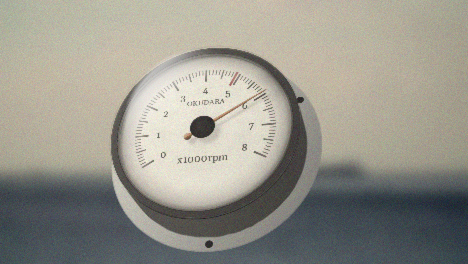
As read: value=6000 unit=rpm
